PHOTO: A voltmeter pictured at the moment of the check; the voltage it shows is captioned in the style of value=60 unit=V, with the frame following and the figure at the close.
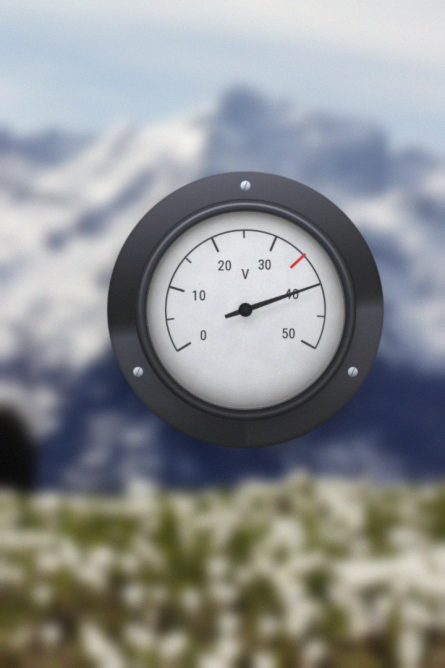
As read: value=40 unit=V
